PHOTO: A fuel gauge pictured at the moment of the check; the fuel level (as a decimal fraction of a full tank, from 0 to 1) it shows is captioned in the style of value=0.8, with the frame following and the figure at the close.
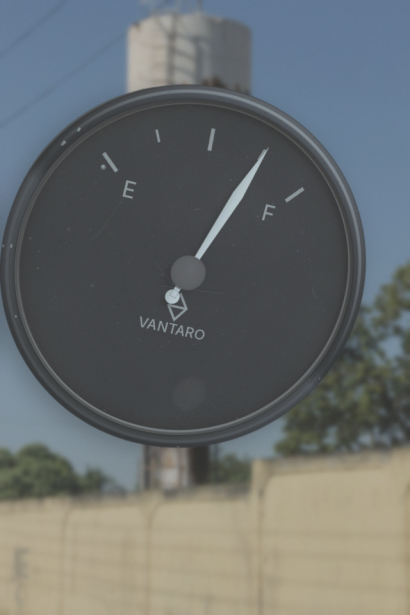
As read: value=0.75
